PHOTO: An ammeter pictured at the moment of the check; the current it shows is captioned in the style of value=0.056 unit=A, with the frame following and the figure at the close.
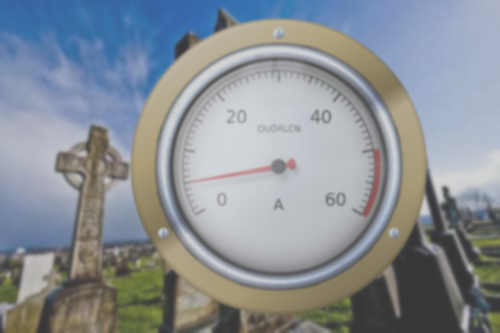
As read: value=5 unit=A
